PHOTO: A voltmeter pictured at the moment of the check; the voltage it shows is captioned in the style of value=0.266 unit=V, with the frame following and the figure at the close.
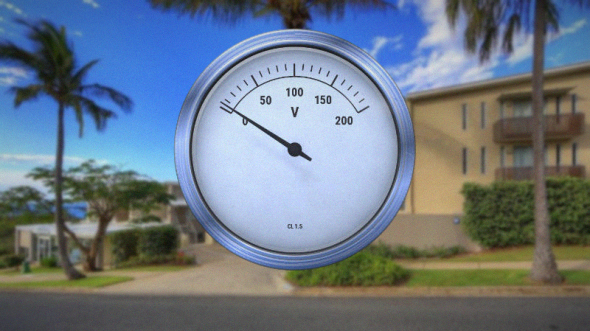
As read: value=5 unit=V
